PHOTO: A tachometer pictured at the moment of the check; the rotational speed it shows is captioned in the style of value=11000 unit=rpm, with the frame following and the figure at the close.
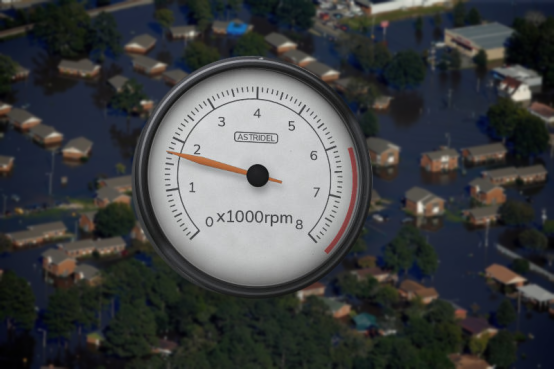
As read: value=1700 unit=rpm
